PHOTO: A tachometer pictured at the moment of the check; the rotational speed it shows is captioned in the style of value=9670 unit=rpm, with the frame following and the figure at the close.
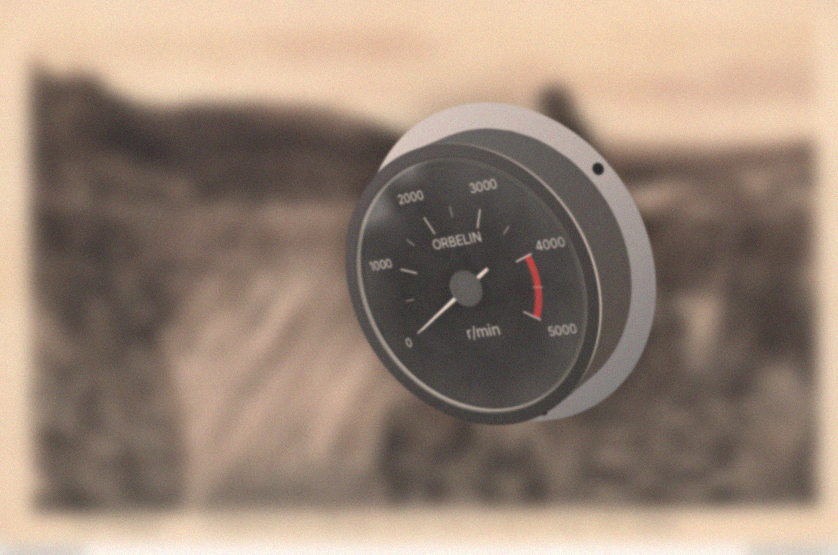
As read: value=0 unit=rpm
